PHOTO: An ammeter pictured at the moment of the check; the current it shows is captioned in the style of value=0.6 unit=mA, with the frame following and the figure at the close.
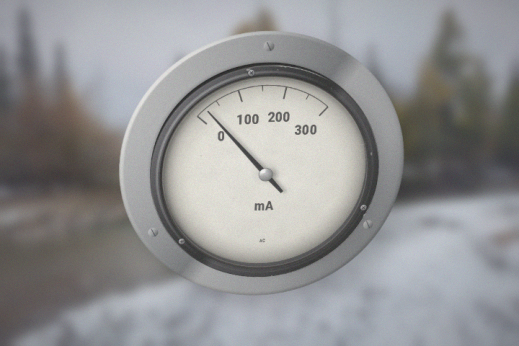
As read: value=25 unit=mA
